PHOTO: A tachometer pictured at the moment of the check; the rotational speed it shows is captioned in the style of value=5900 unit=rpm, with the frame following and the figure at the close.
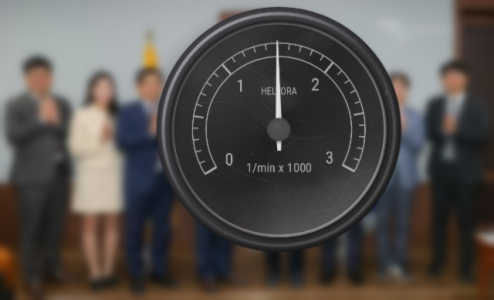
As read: value=1500 unit=rpm
